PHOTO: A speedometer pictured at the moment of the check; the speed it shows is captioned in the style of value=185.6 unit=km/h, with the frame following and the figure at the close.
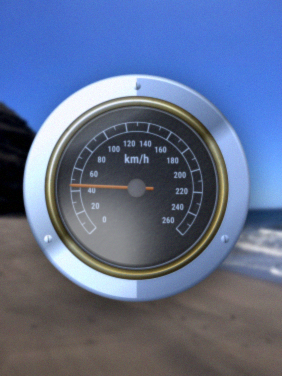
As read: value=45 unit=km/h
